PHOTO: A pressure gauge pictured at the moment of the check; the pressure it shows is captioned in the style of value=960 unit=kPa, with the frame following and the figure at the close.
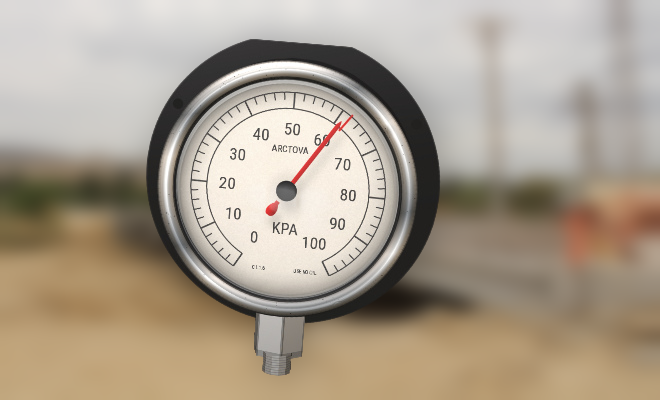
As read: value=61 unit=kPa
